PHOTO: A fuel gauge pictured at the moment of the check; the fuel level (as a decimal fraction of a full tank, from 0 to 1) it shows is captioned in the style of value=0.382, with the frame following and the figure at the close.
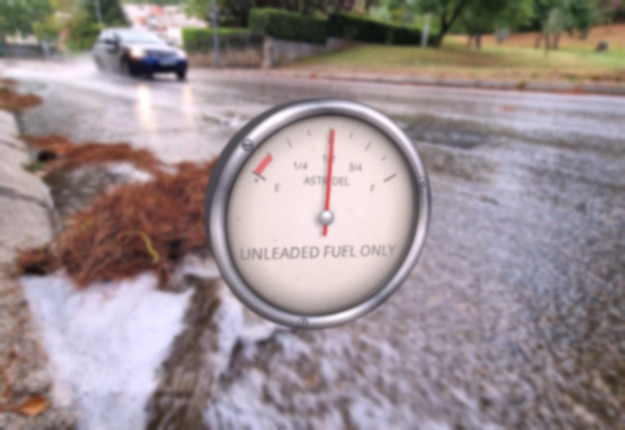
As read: value=0.5
